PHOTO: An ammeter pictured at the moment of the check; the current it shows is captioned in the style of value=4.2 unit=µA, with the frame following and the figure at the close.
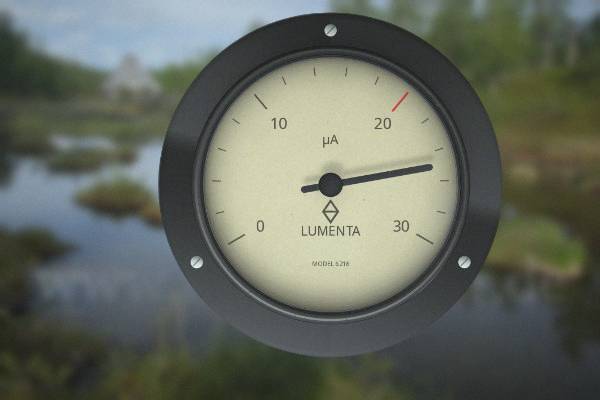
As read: value=25 unit=µA
